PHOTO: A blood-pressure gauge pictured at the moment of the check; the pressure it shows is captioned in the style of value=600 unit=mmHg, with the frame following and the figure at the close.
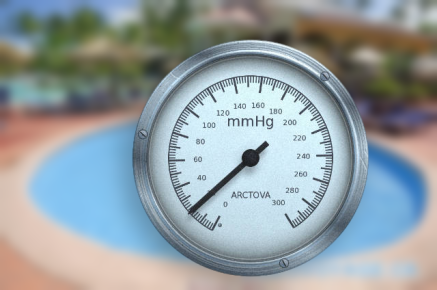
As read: value=20 unit=mmHg
